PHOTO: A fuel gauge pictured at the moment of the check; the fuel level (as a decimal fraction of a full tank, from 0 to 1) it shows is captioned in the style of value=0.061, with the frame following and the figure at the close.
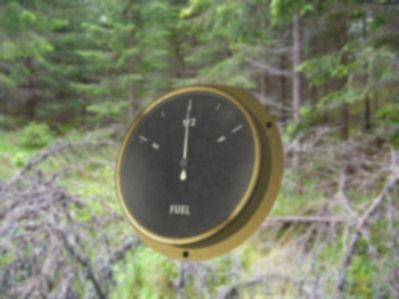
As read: value=0.5
